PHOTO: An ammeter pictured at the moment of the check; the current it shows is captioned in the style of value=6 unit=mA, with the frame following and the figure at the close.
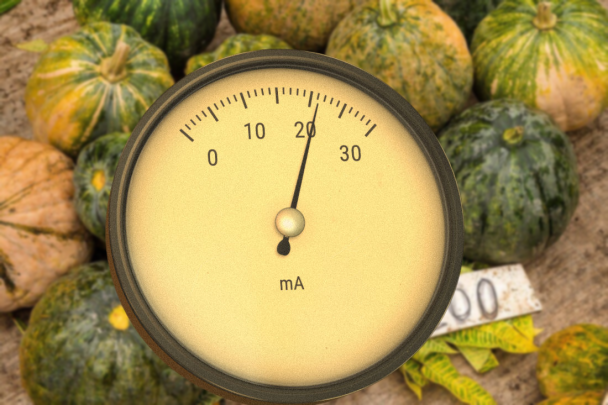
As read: value=21 unit=mA
